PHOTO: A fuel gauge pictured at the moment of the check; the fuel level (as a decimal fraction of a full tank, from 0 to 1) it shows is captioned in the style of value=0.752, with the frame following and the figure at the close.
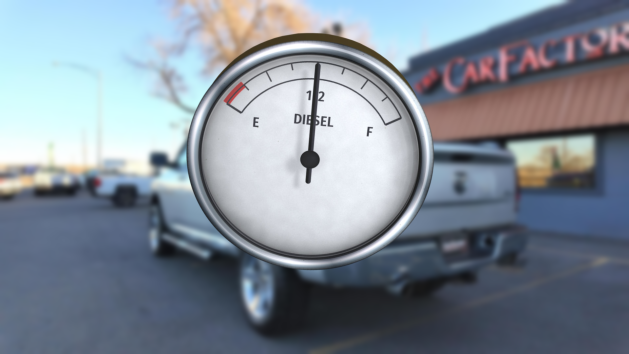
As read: value=0.5
